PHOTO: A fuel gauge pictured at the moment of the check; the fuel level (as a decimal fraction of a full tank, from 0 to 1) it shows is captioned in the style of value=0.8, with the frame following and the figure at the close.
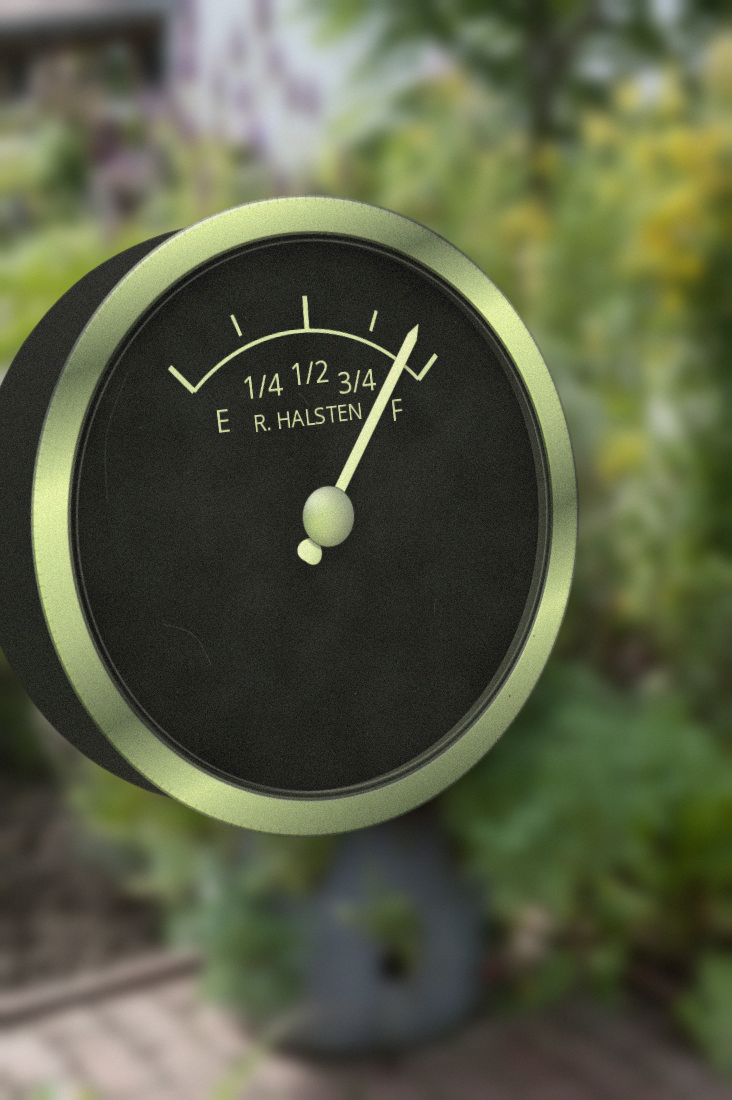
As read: value=0.875
